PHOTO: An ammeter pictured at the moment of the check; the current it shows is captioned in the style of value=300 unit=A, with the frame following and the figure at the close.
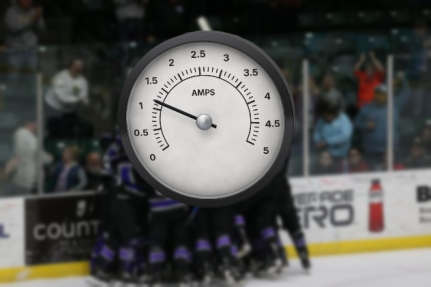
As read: value=1.2 unit=A
